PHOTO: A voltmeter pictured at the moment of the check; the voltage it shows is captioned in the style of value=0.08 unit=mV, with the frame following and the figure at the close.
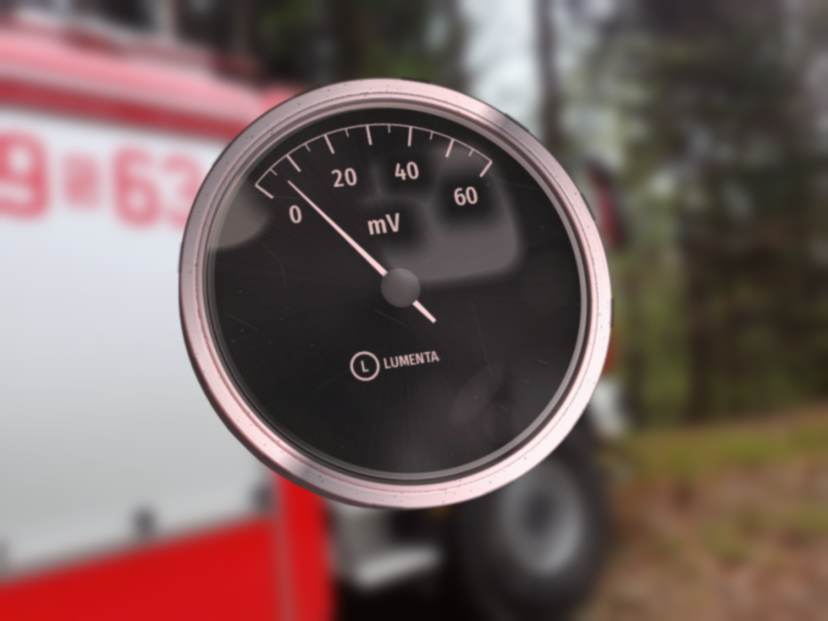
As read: value=5 unit=mV
